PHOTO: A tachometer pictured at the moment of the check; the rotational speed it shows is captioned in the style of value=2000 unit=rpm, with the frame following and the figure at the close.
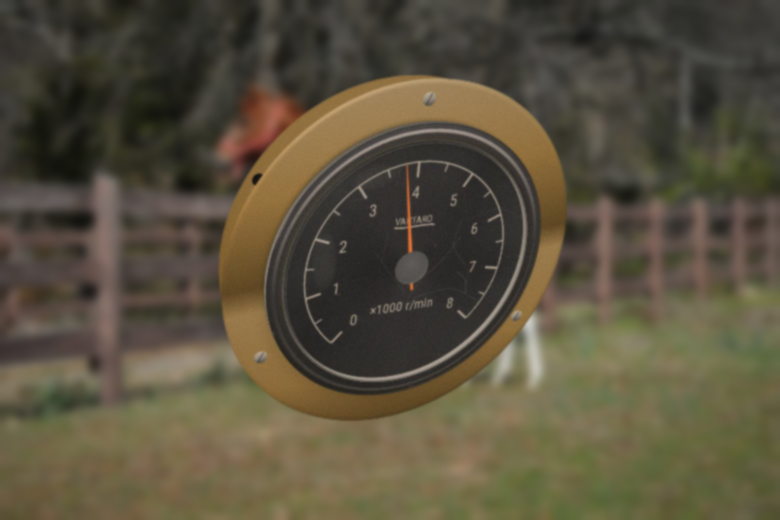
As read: value=3750 unit=rpm
